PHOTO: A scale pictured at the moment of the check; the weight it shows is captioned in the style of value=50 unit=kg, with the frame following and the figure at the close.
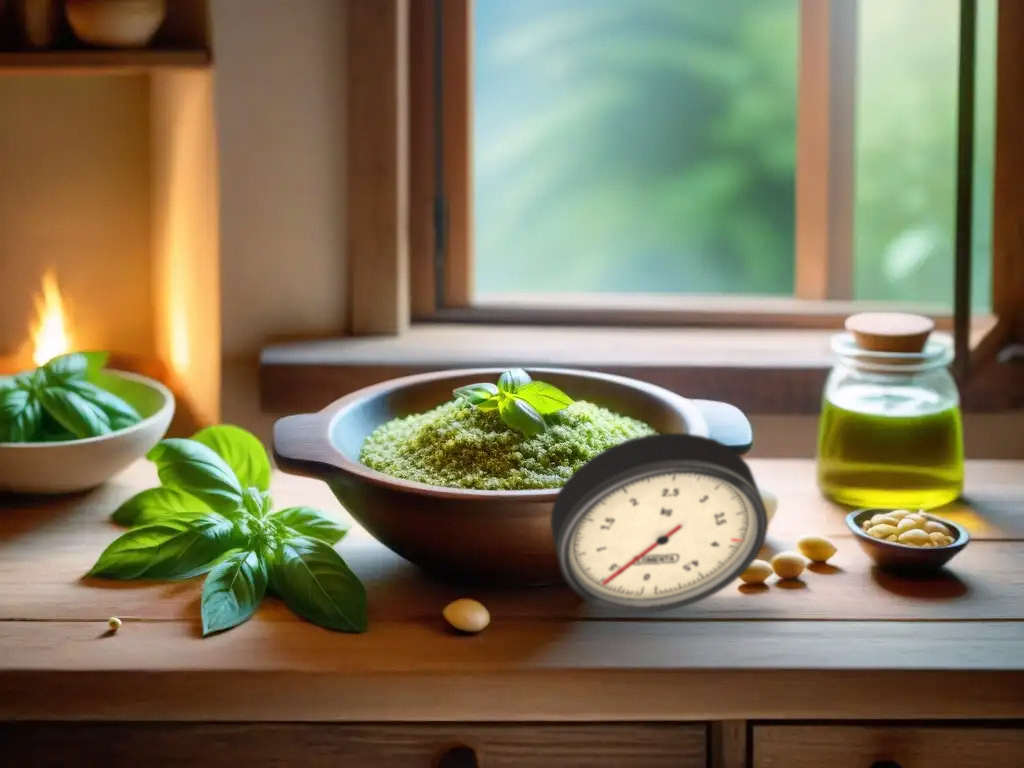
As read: value=0.5 unit=kg
